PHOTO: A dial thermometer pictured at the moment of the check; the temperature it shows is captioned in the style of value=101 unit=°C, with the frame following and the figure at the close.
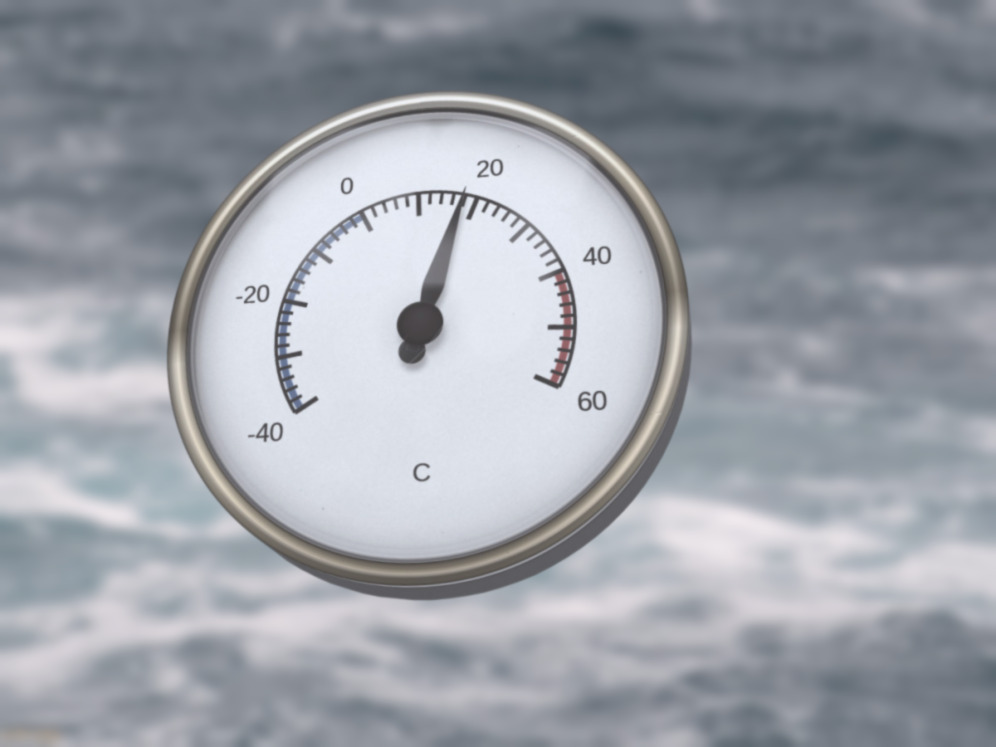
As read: value=18 unit=°C
